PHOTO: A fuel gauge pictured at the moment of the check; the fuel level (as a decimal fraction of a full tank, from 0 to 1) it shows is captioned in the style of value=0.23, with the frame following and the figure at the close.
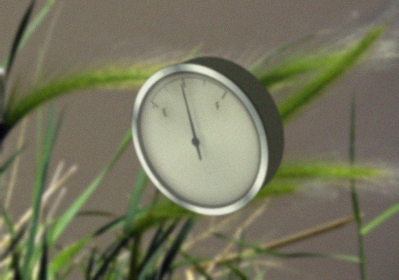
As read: value=0.5
